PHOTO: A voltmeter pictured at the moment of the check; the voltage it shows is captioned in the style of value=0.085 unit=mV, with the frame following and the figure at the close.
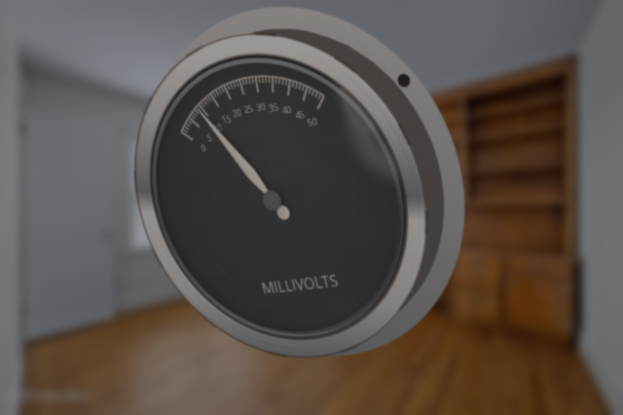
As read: value=10 unit=mV
